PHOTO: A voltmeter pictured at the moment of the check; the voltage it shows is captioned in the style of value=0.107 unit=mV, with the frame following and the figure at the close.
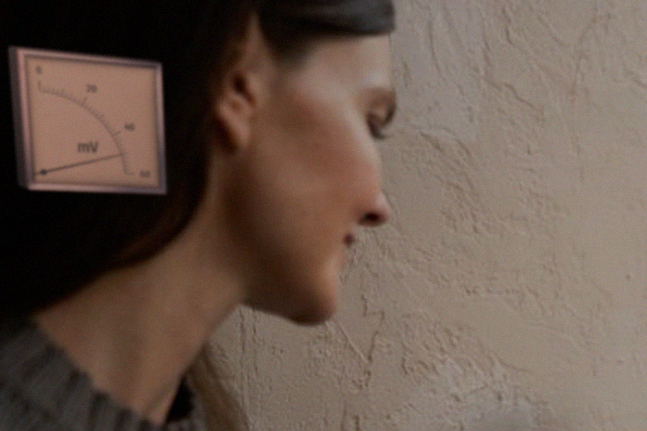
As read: value=50 unit=mV
